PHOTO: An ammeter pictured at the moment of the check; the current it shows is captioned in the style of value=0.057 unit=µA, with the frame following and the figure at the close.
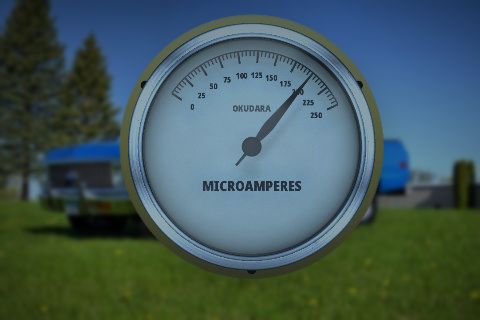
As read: value=200 unit=µA
